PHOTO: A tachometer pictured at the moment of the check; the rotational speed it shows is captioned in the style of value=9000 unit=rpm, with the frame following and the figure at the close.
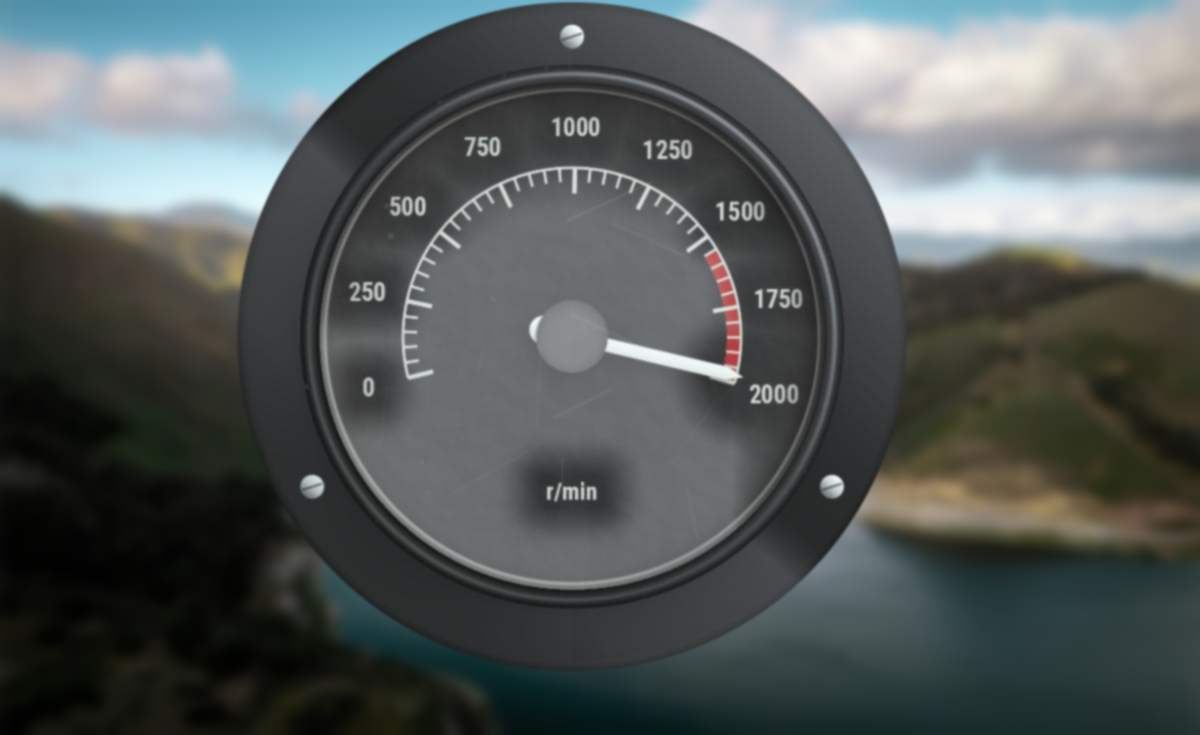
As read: value=1975 unit=rpm
